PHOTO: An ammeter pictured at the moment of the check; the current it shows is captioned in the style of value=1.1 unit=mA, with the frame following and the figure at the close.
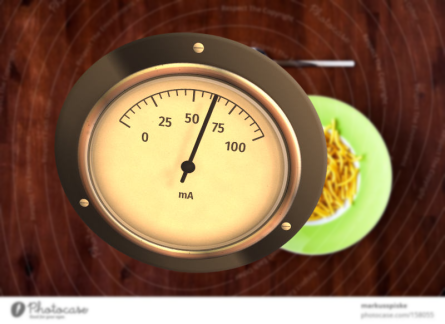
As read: value=62.5 unit=mA
